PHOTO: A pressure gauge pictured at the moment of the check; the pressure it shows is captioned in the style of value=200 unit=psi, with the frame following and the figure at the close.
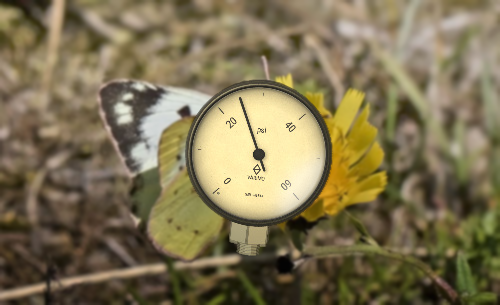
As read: value=25 unit=psi
